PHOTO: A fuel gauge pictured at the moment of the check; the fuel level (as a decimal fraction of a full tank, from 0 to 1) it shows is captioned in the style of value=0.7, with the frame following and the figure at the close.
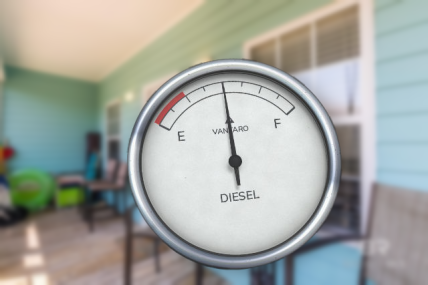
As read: value=0.5
